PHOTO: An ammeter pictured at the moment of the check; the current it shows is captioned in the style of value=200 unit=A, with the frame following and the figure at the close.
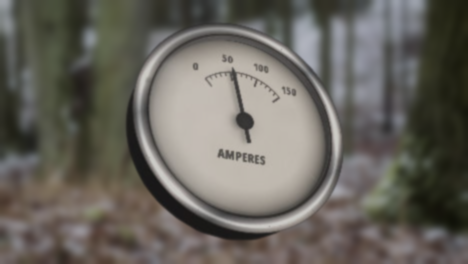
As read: value=50 unit=A
